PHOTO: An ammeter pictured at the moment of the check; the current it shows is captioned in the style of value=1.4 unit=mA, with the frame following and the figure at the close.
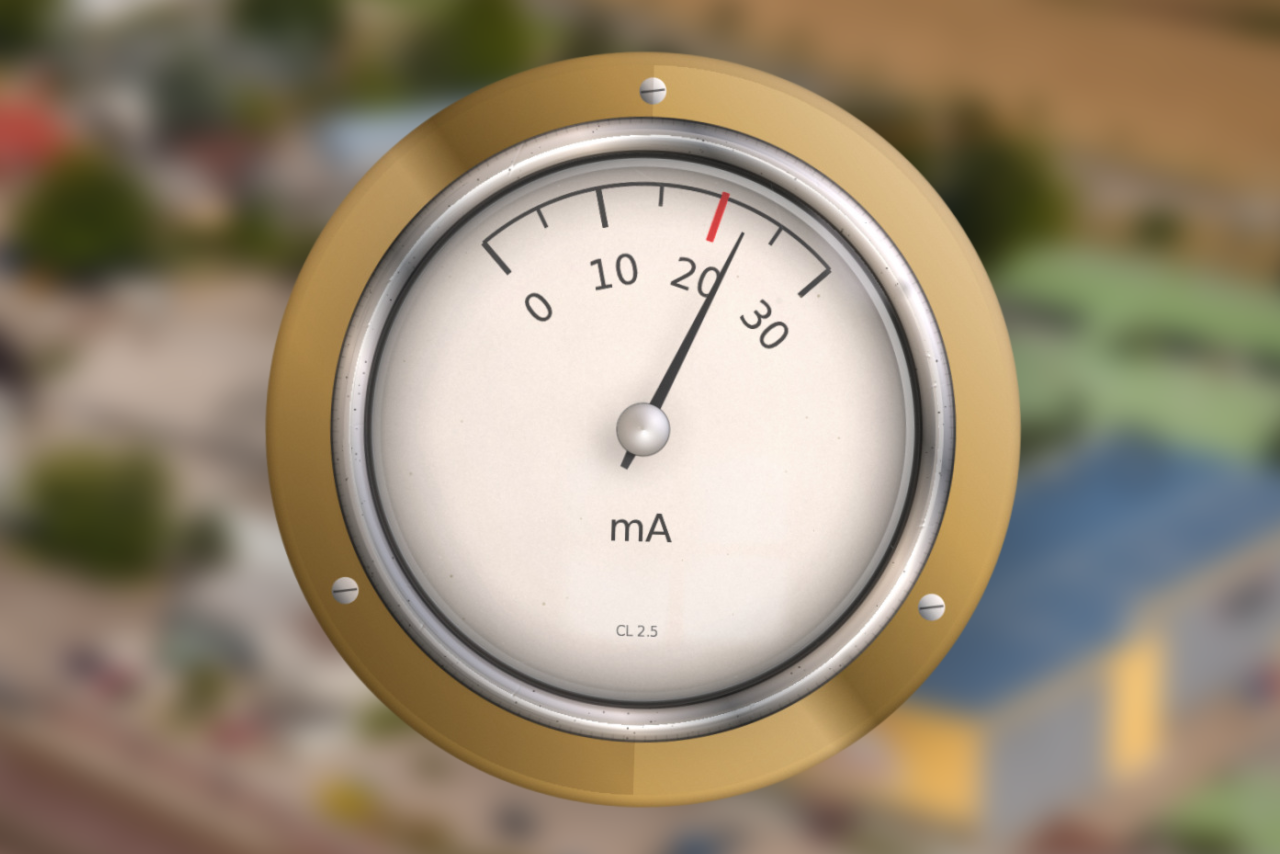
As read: value=22.5 unit=mA
